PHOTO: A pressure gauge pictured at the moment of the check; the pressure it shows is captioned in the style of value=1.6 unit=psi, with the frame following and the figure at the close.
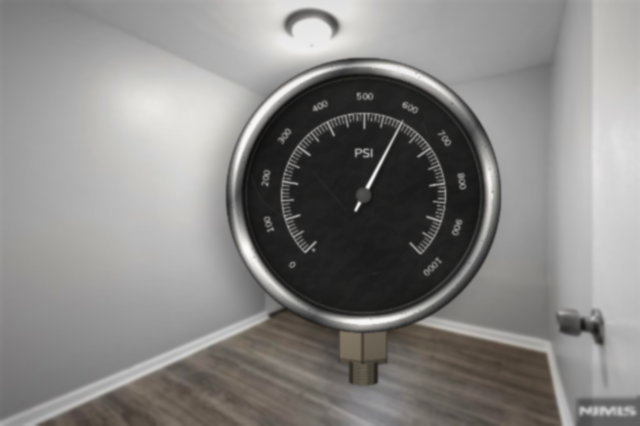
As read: value=600 unit=psi
